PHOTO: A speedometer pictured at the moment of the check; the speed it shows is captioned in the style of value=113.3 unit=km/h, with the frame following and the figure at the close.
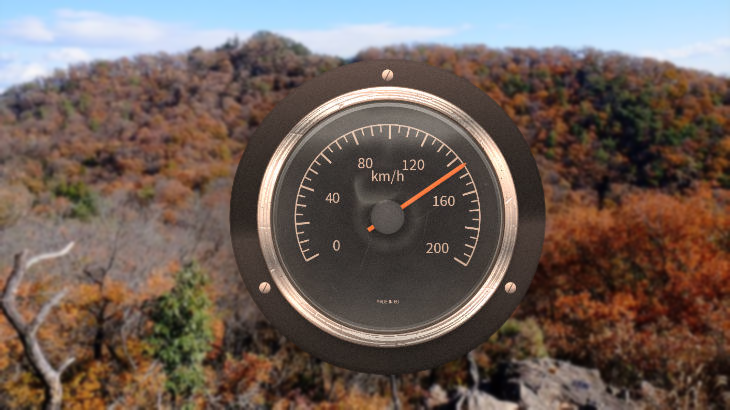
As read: value=145 unit=km/h
